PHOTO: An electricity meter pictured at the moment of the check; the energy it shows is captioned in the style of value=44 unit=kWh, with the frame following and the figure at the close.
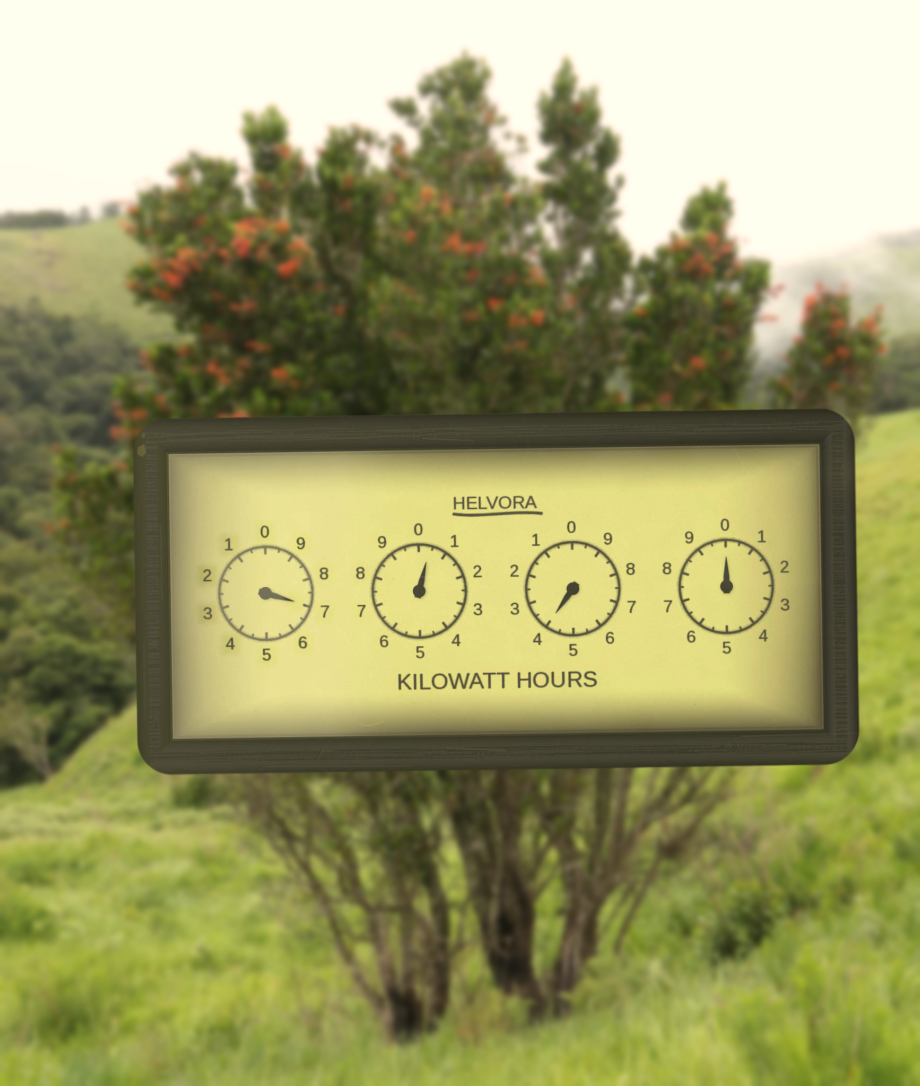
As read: value=7040 unit=kWh
